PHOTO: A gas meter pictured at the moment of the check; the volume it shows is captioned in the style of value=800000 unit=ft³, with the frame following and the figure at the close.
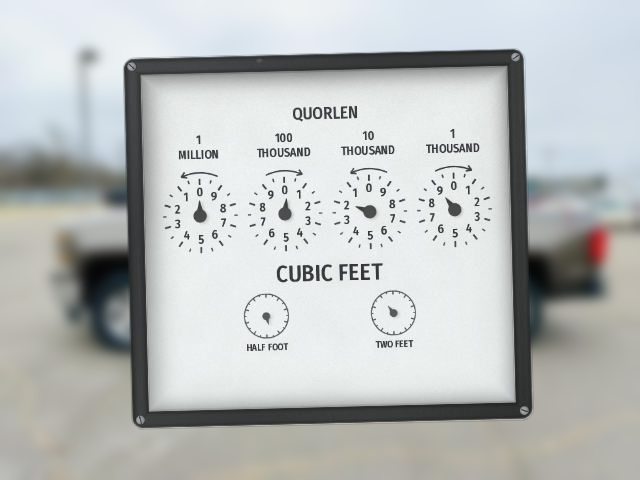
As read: value=1900 unit=ft³
